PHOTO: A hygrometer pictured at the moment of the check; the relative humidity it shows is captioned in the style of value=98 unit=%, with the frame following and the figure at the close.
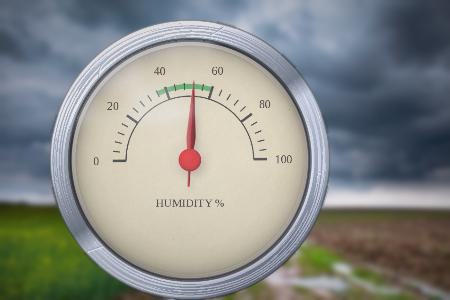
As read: value=52 unit=%
